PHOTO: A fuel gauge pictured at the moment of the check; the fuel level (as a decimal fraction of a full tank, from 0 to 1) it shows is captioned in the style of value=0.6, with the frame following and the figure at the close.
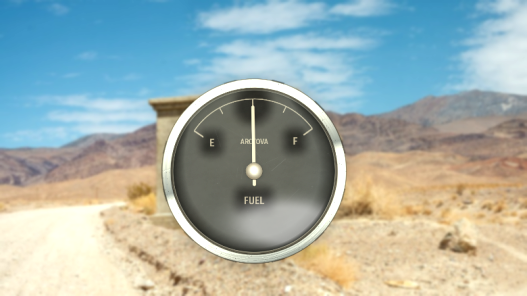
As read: value=0.5
